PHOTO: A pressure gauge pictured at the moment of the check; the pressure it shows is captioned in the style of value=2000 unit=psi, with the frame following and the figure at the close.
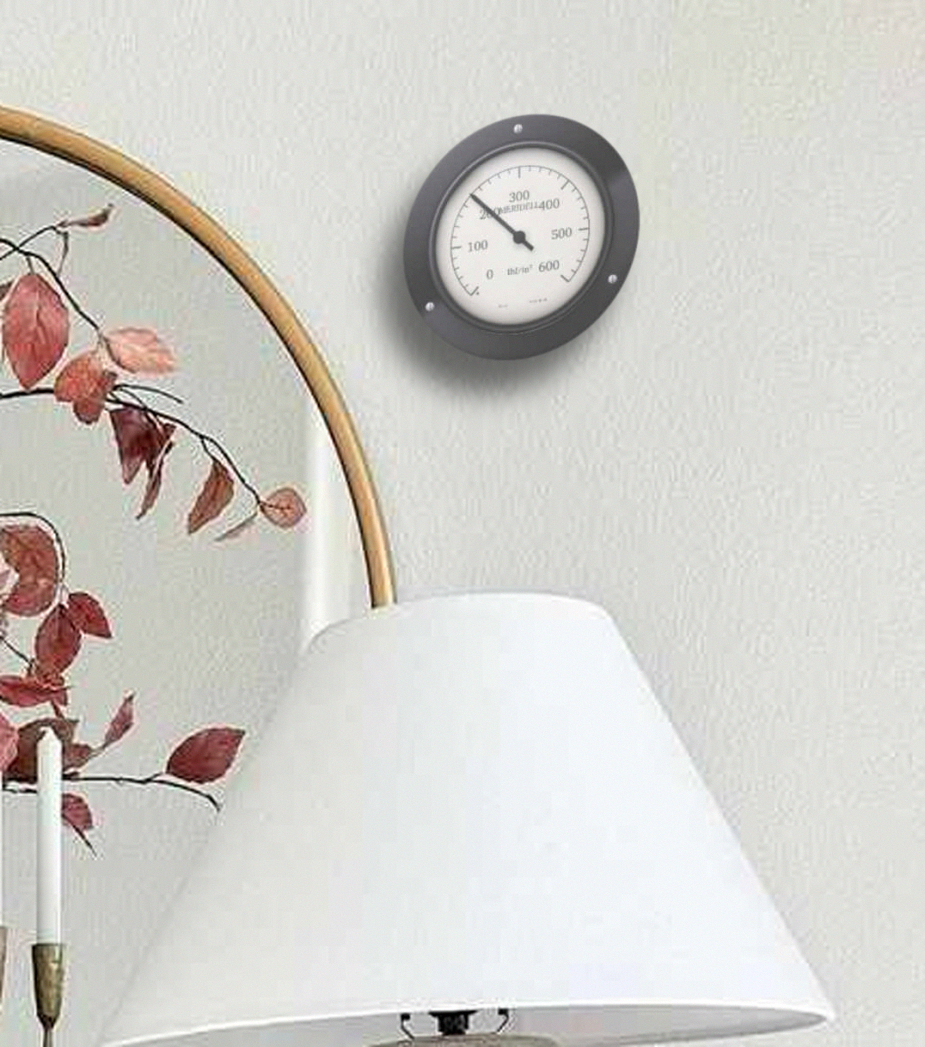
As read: value=200 unit=psi
